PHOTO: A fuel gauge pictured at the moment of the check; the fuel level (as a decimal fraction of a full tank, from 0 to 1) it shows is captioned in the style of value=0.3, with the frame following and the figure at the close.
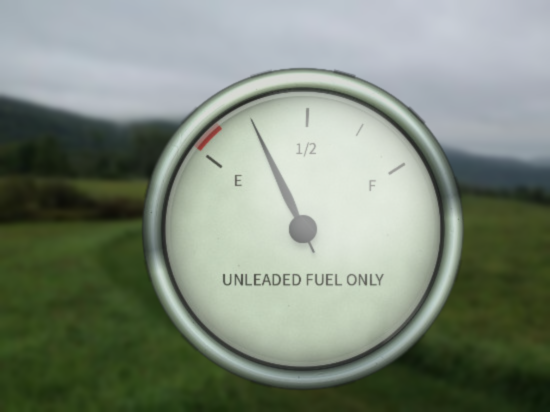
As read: value=0.25
